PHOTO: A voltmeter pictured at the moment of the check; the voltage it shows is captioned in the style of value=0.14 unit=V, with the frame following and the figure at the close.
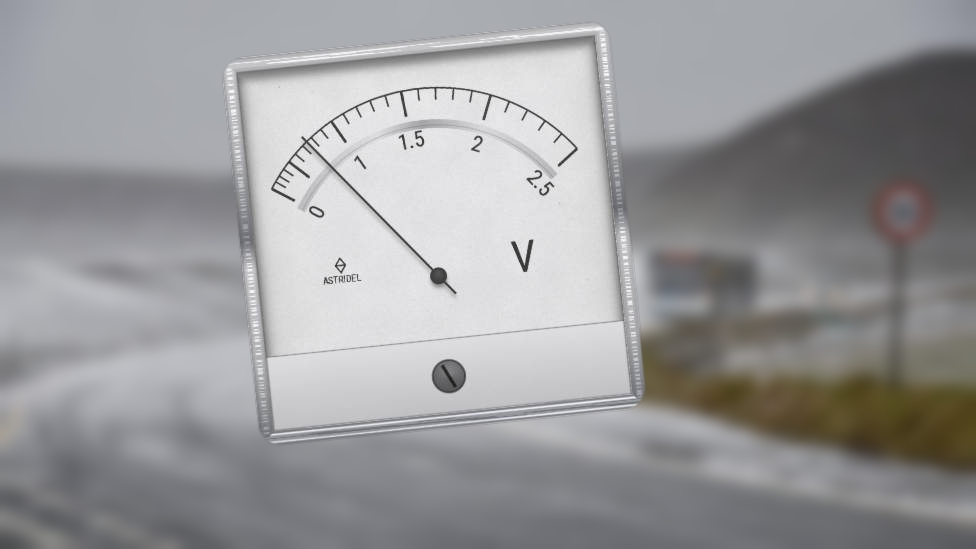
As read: value=0.75 unit=V
